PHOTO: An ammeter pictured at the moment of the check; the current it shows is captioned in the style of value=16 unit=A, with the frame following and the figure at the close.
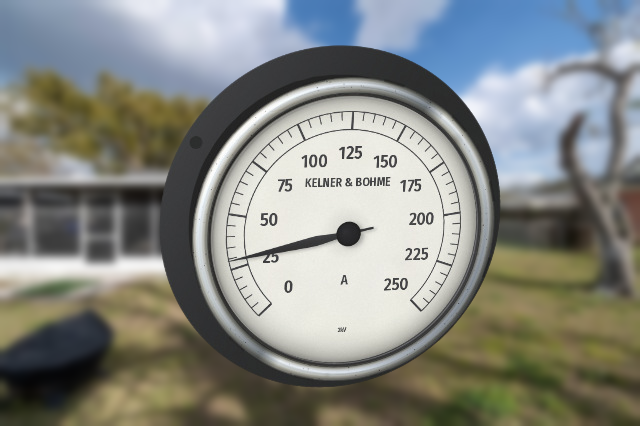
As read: value=30 unit=A
